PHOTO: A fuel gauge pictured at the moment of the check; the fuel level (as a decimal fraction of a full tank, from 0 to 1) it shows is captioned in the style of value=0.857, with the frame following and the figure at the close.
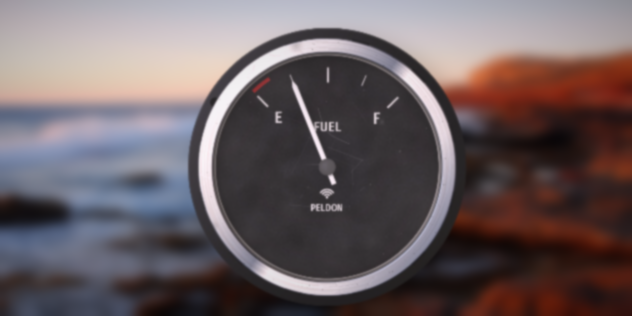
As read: value=0.25
